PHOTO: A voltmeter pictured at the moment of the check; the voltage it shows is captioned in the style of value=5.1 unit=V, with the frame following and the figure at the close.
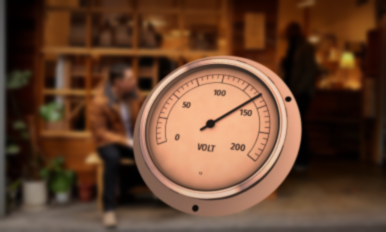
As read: value=140 unit=V
